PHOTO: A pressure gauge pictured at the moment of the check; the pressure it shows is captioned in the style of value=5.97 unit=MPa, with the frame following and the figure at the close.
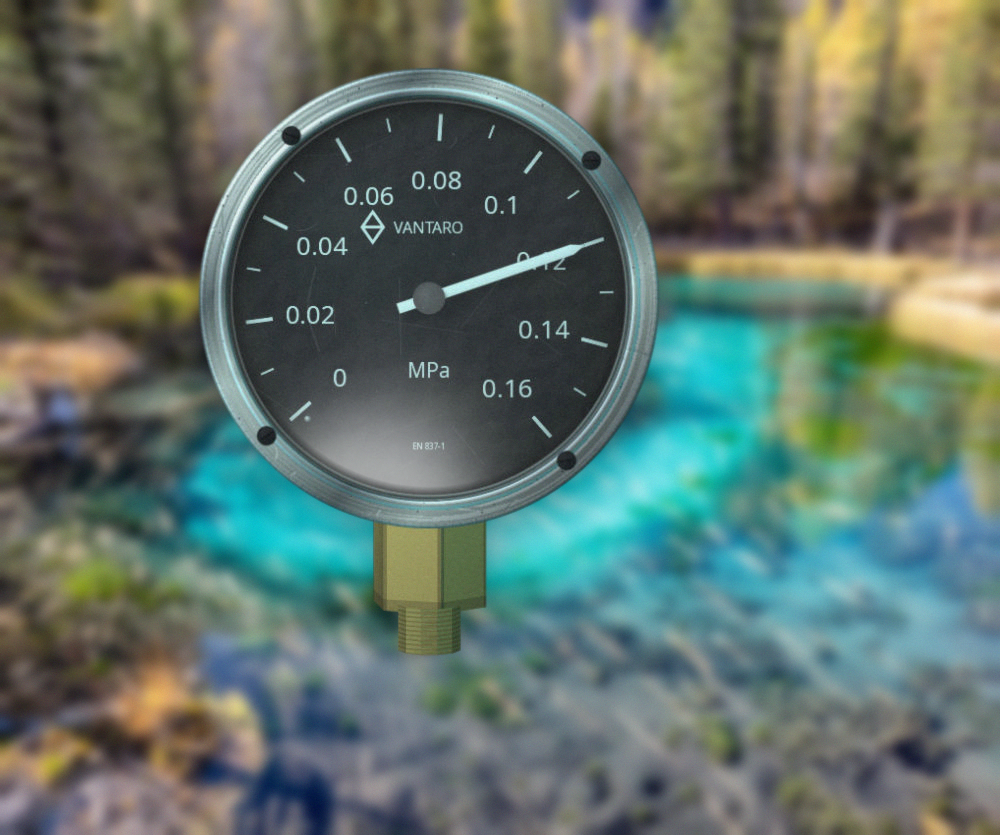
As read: value=0.12 unit=MPa
